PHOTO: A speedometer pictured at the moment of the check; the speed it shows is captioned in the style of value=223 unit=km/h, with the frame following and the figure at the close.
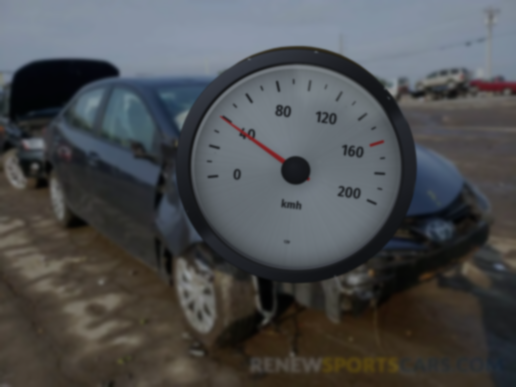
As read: value=40 unit=km/h
